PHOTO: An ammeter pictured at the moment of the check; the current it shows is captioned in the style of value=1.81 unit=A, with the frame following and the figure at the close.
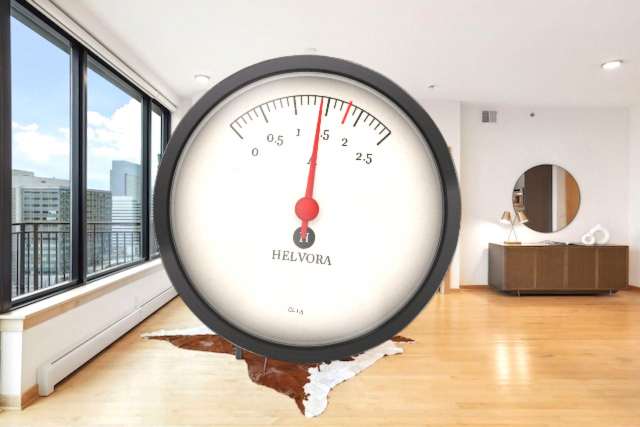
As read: value=1.4 unit=A
